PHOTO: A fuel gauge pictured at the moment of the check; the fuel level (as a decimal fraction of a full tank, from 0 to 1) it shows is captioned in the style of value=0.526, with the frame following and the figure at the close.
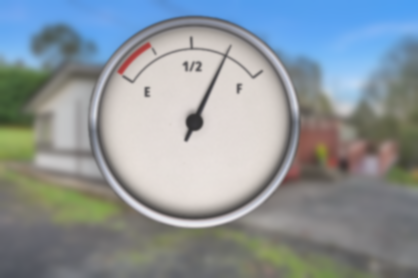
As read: value=0.75
